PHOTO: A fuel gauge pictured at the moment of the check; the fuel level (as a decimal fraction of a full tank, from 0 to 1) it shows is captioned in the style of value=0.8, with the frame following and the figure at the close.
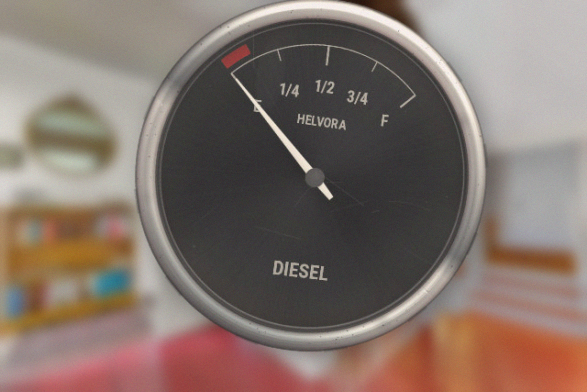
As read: value=0
